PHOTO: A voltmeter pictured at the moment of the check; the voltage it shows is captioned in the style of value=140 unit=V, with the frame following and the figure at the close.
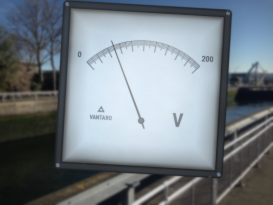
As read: value=50 unit=V
